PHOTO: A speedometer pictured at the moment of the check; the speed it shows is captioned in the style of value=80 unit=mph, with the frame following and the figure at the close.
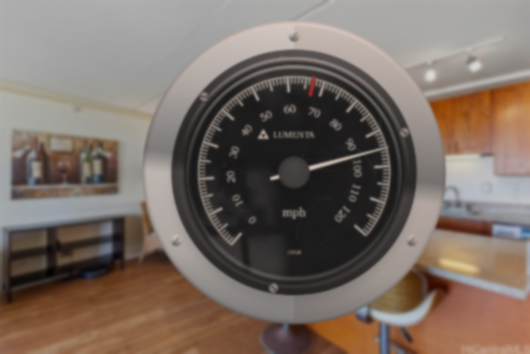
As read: value=95 unit=mph
